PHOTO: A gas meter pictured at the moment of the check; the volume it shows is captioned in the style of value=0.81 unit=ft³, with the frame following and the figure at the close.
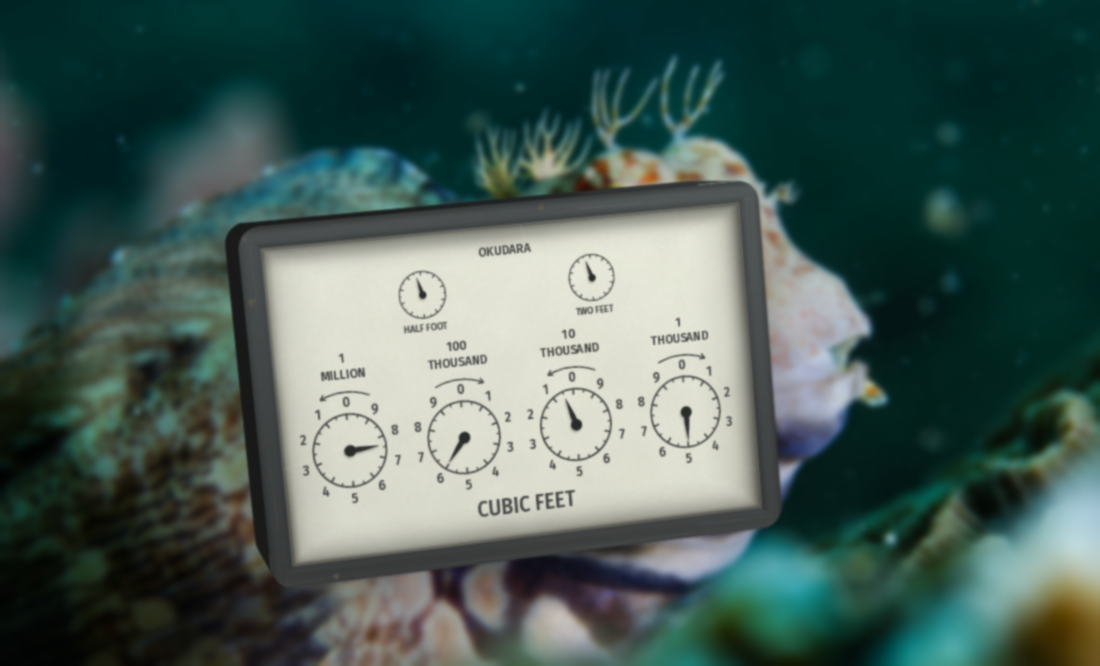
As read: value=760500 unit=ft³
